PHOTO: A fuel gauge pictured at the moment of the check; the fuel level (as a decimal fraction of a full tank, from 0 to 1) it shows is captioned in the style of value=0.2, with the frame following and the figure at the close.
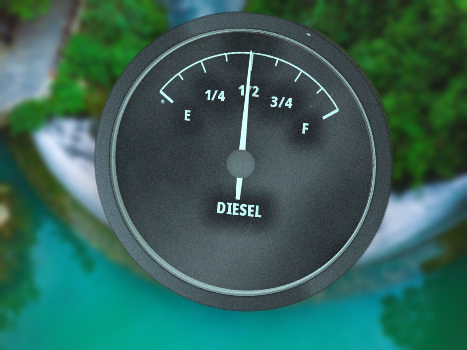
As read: value=0.5
